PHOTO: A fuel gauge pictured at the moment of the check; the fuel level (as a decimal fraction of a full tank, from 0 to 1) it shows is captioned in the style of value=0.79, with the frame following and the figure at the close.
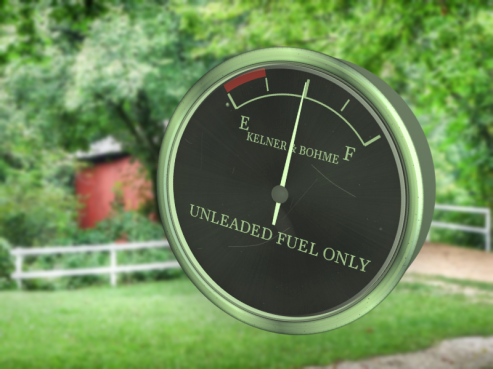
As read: value=0.5
